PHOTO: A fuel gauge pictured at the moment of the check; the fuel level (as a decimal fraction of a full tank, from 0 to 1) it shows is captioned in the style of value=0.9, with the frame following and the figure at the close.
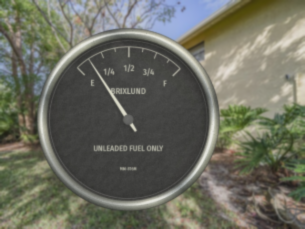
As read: value=0.125
